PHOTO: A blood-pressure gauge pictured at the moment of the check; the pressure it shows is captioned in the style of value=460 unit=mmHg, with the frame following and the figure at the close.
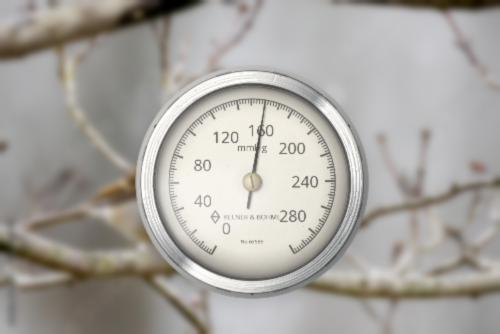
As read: value=160 unit=mmHg
